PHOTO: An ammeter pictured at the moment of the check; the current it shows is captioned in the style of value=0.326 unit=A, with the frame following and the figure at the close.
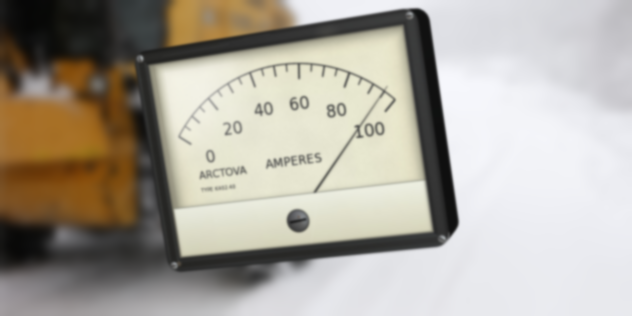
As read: value=95 unit=A
